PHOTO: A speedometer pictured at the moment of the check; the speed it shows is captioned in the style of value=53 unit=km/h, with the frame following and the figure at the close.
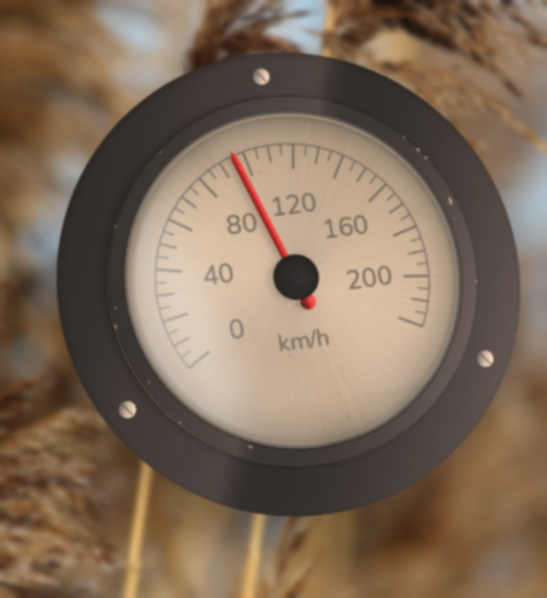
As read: value=95 unit=km/h
